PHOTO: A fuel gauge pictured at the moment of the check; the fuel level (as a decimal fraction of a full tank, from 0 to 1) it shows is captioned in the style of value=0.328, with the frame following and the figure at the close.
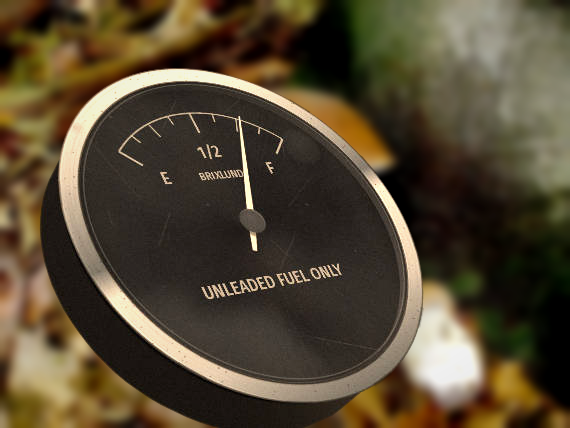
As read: value=0.75
